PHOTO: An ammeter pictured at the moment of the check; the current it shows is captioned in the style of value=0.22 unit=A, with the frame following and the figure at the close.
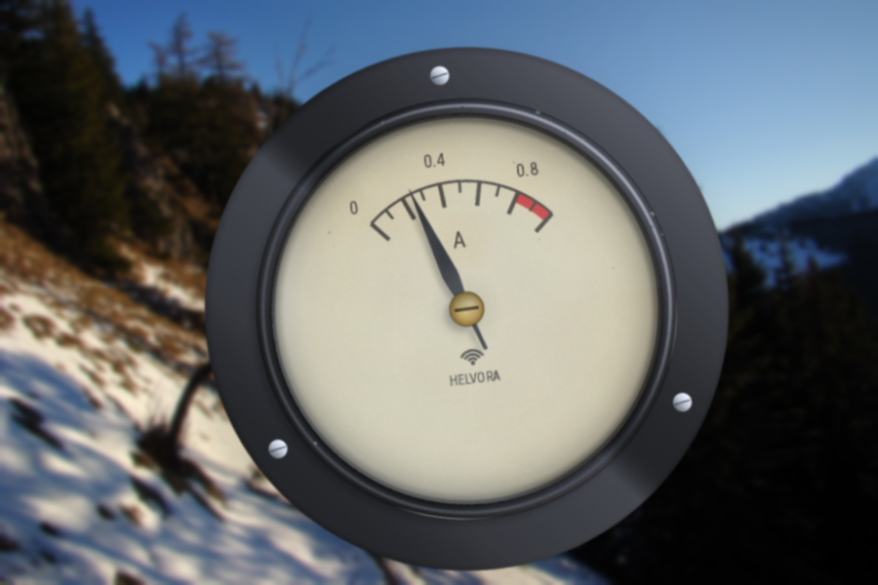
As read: value=0.25 unit=A
